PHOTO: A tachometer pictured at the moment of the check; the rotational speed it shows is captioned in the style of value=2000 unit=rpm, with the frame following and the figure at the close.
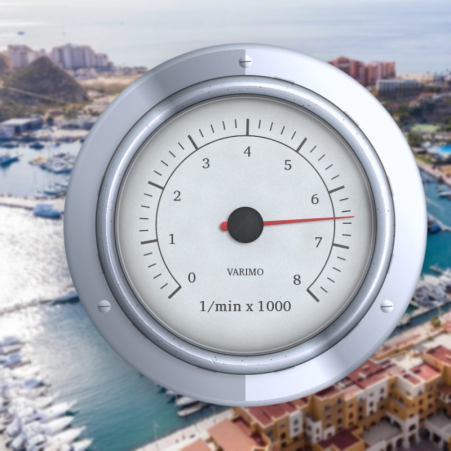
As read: value=6500 unit=rpm
